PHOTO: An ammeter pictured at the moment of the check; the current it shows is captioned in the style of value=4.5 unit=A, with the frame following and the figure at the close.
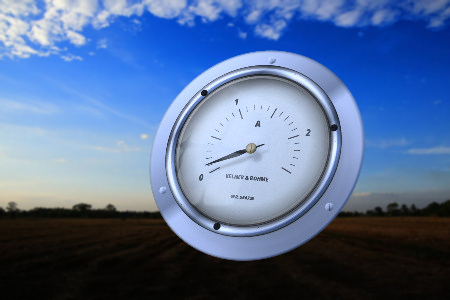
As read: value=0.1 unit=A
